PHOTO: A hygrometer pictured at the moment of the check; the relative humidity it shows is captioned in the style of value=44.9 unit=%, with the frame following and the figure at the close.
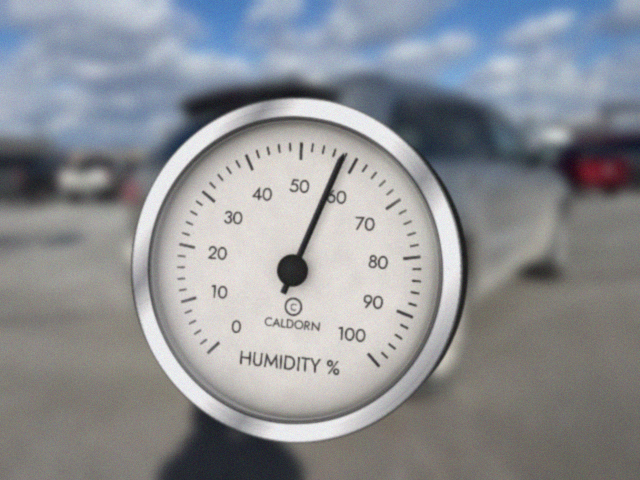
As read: value=58 unit=%
